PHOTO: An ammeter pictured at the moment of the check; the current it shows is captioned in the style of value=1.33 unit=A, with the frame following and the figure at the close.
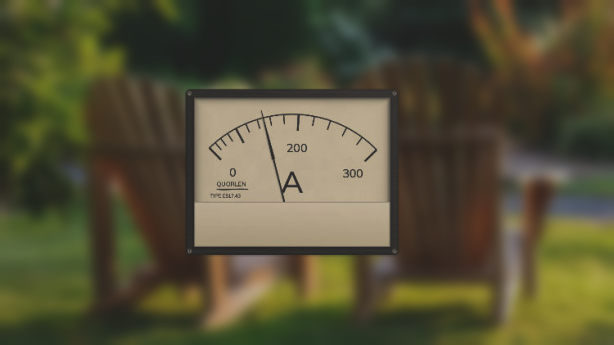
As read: value=150 unit=A
